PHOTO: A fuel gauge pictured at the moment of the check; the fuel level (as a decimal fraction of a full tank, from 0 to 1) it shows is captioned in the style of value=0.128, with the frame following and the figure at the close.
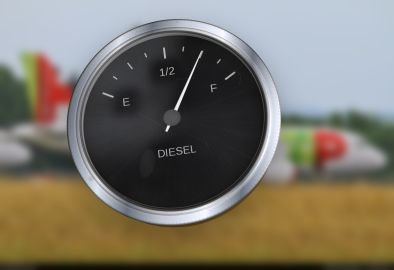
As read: value=0.75
